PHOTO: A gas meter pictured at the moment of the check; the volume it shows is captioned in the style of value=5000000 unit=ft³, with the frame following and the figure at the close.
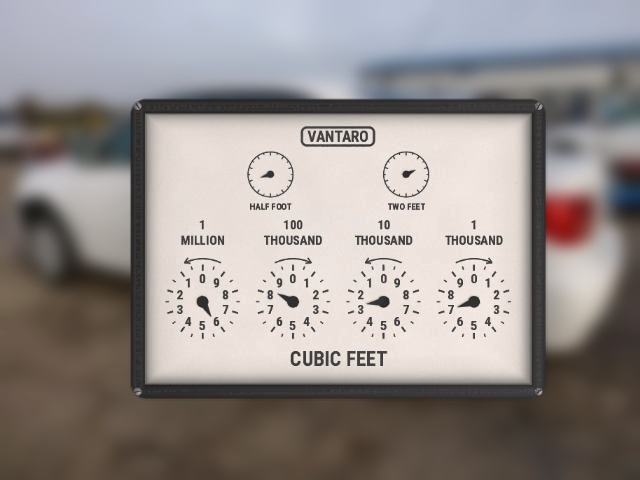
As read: value=582700 unit=ft³
